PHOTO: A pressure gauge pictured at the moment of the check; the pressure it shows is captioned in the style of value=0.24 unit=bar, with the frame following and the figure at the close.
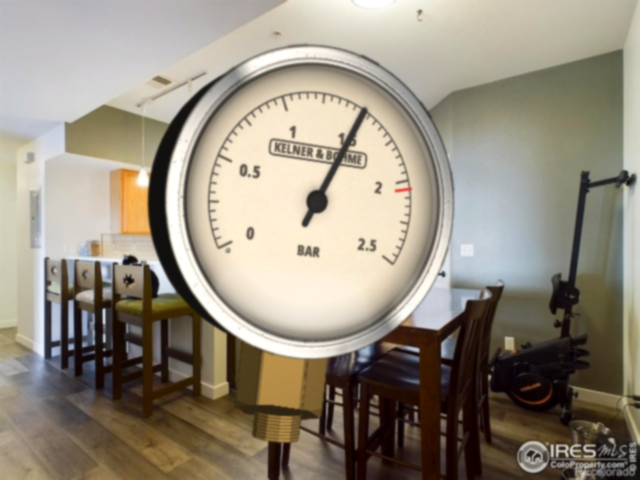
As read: value=1.5 unit=bar
